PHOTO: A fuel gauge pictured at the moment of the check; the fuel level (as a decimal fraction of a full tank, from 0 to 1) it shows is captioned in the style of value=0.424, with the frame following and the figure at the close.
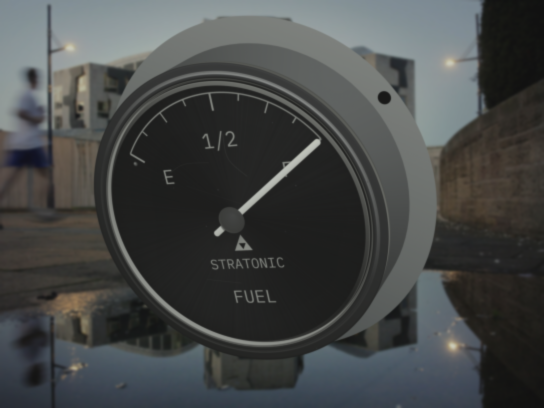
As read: value=1
